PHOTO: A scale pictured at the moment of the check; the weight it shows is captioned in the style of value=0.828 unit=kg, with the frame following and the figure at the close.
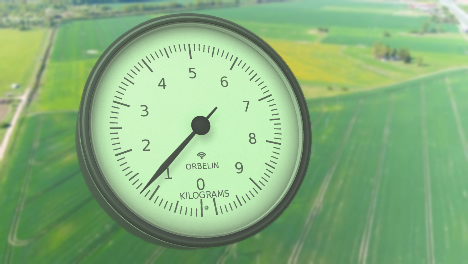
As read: value=1.2 unit=kg
